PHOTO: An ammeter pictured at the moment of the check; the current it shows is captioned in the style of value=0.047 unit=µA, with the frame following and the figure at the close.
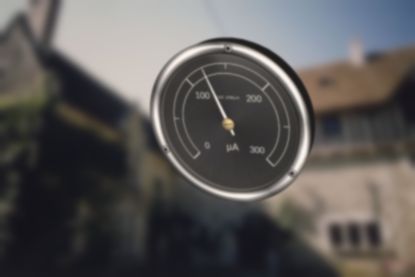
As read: value=125 unit=µA
